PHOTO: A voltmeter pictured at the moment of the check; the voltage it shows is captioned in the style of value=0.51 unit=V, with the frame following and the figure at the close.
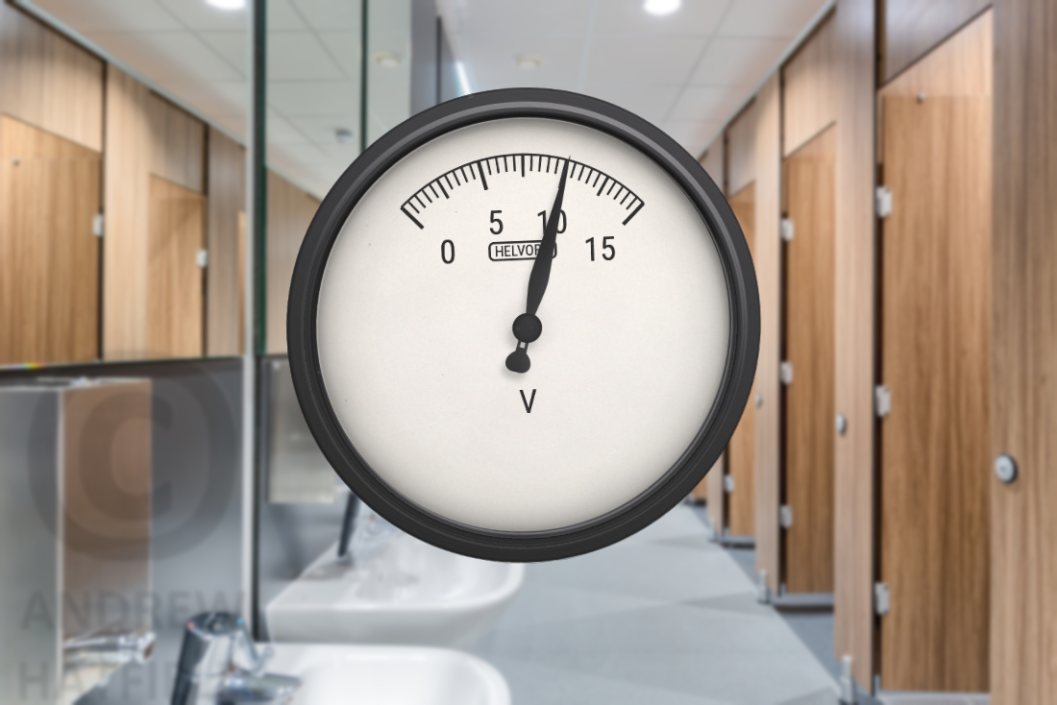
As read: value=10 unit=V
